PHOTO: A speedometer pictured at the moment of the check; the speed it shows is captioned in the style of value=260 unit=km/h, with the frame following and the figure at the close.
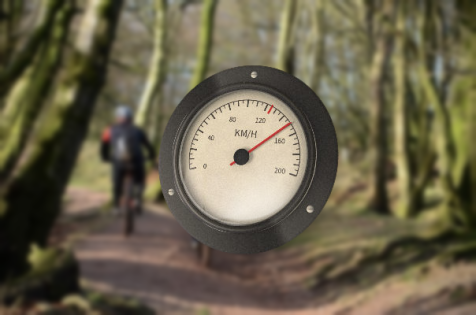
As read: value=150 unit=km/h
